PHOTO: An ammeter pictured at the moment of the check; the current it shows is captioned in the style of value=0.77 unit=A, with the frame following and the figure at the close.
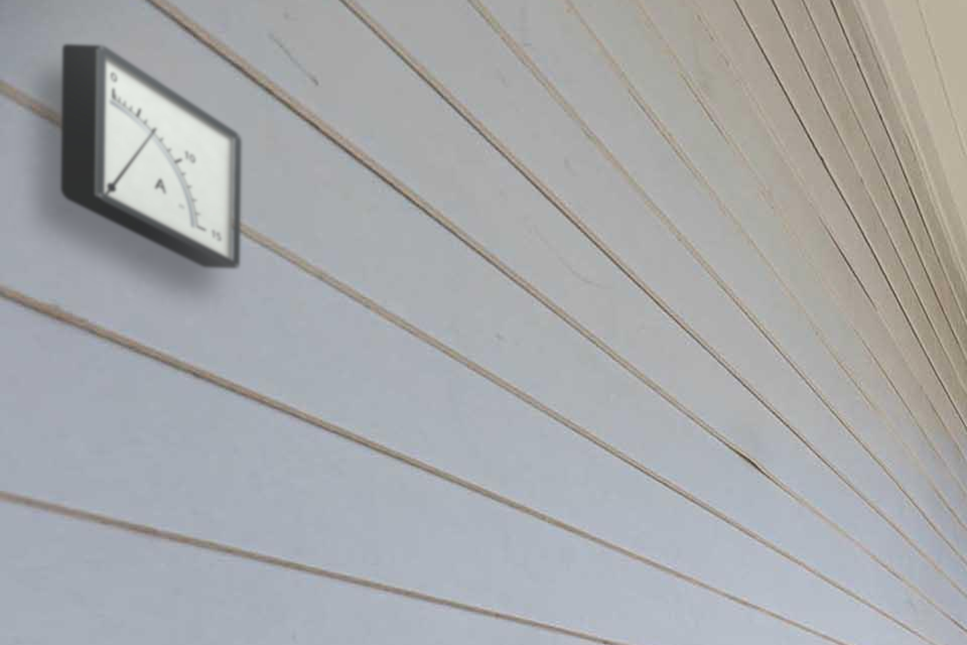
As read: value=7 unit=A
